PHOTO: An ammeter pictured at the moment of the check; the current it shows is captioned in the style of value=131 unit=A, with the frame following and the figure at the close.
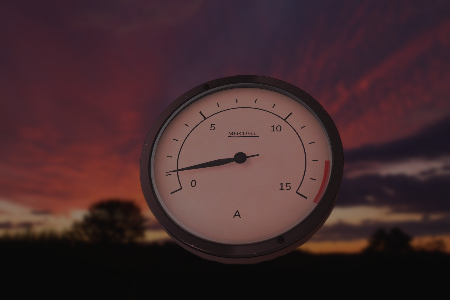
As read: value=1 unit=A
